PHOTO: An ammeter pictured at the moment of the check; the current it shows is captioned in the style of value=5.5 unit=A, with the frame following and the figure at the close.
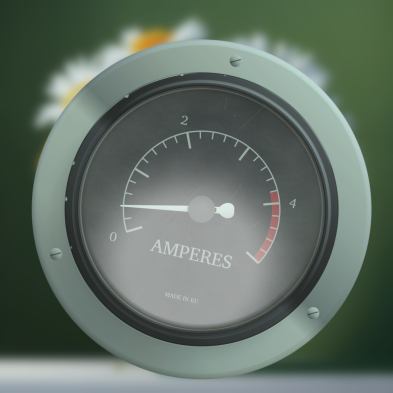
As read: value=0.4 unit=A
